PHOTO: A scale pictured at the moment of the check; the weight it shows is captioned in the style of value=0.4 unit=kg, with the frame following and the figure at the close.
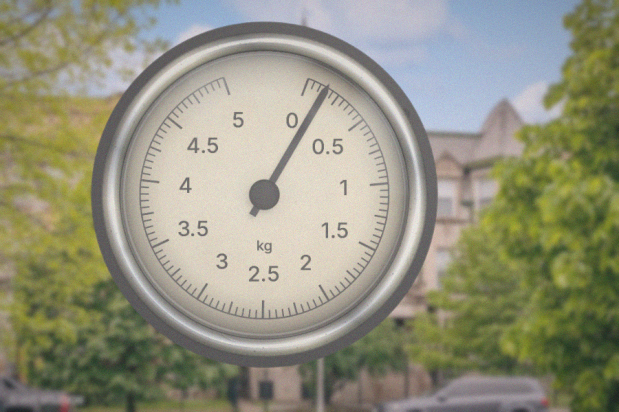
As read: value=0.15 unit=kg
